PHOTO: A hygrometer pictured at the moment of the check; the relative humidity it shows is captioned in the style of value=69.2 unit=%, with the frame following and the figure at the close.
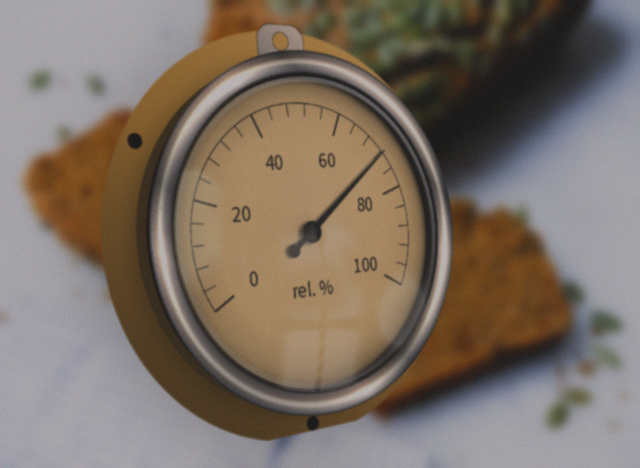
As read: value=72 unit=%
